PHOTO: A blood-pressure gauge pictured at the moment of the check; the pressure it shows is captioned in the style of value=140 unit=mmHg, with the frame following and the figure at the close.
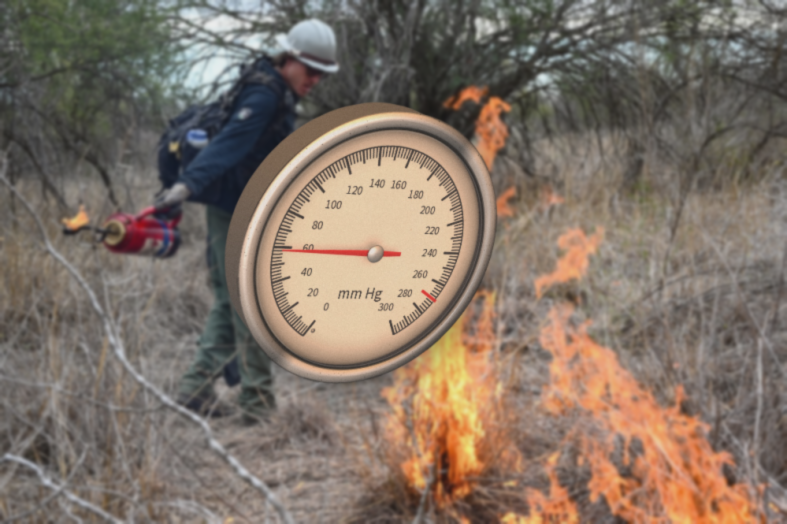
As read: value=60 unit=mmHg
